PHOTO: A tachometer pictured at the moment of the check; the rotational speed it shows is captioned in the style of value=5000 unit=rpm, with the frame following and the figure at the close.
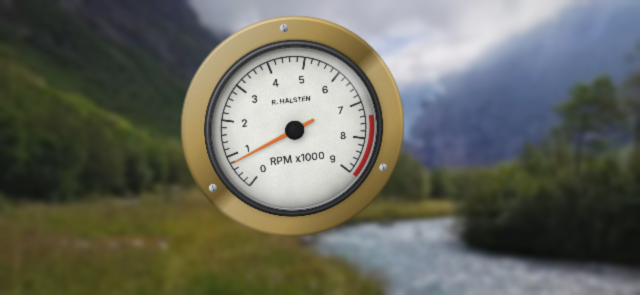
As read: value=800 unit=rpm
